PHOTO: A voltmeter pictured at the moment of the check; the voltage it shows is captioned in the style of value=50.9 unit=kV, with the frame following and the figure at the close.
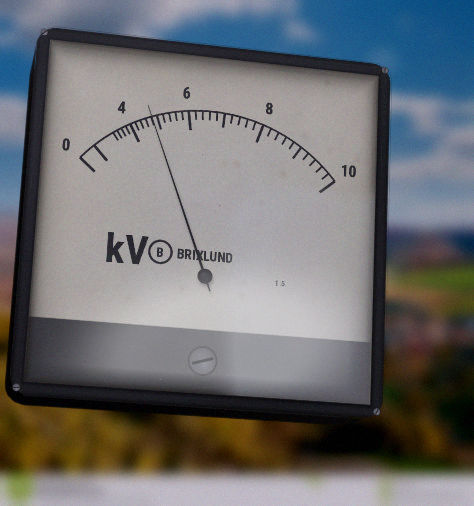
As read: value=4.8 unit=kV
